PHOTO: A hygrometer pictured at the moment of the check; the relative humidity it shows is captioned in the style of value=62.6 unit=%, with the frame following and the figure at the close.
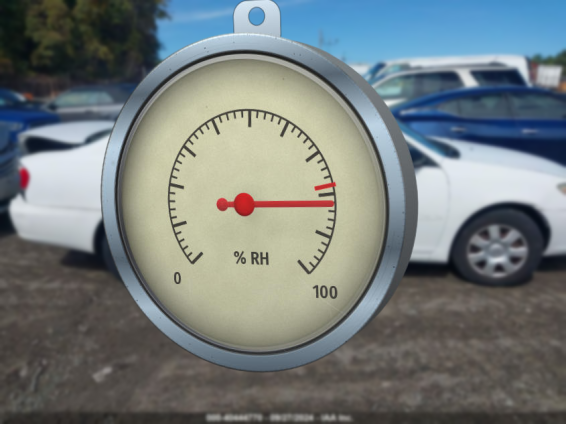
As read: value=82 unit=%
